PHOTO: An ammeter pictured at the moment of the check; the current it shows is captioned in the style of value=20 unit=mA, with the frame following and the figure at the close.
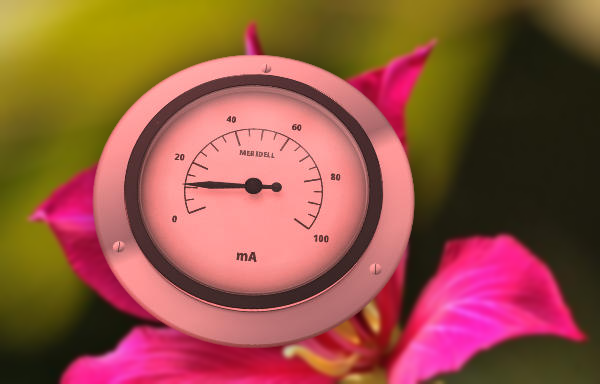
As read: value=10 unit=mA
